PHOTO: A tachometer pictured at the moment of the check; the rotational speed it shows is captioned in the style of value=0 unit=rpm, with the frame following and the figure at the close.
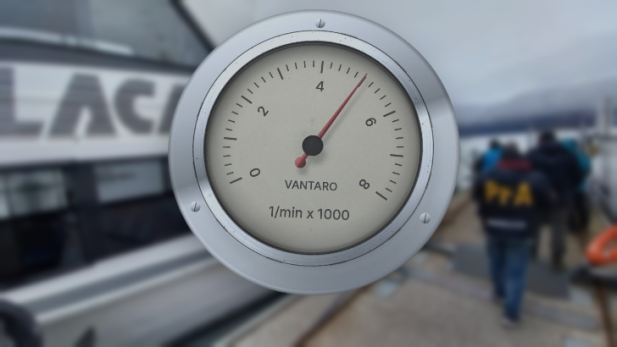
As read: value=5000 unit=rpm
